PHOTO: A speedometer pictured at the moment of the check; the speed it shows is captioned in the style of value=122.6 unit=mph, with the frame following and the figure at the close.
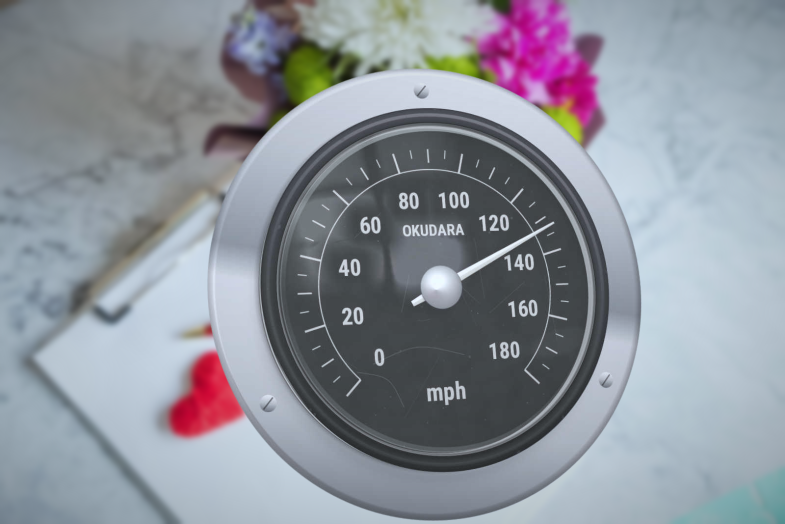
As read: value=132.5 unit=mph
